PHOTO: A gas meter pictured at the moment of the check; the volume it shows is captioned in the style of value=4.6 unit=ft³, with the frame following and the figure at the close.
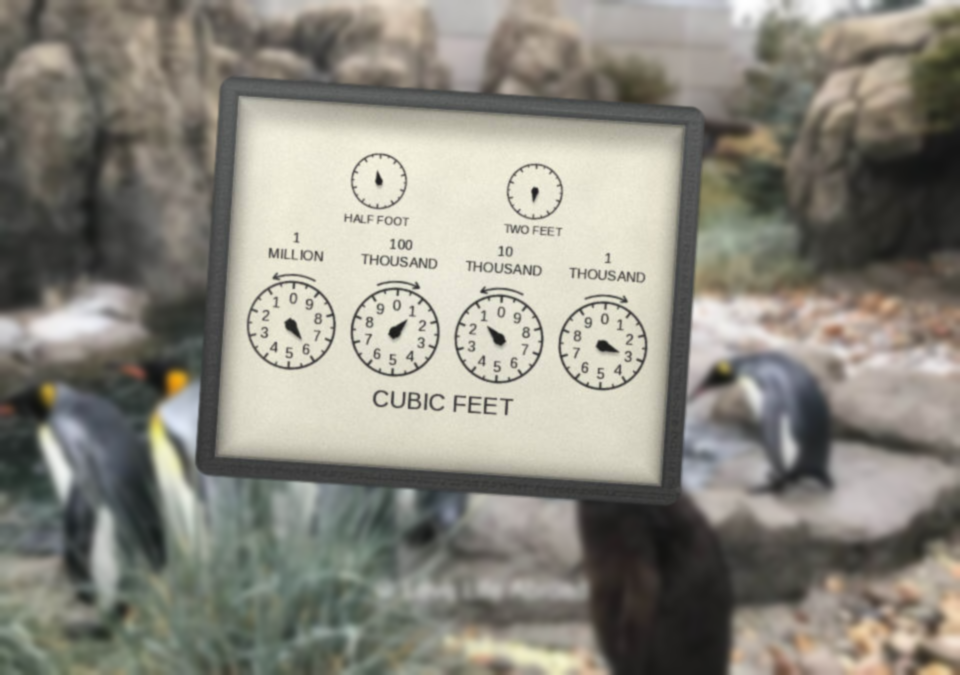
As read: value=611300 unit=ft³
